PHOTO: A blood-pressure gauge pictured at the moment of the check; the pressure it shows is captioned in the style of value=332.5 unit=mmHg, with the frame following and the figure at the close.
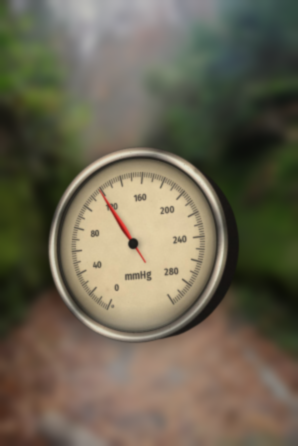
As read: value=120 unit=mmHg
